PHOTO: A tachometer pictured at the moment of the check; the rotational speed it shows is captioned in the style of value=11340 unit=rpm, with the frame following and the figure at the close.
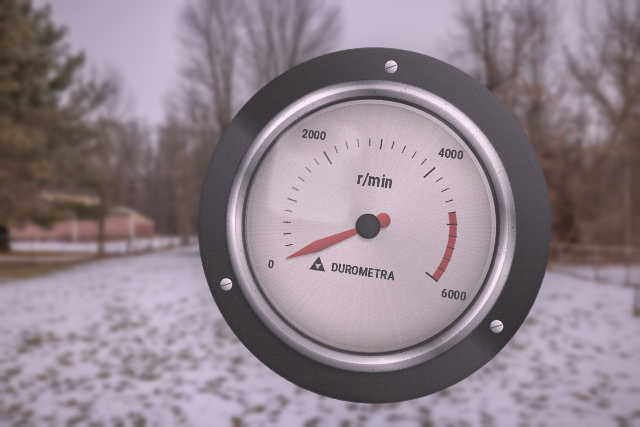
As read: value=0 unit=rpm
